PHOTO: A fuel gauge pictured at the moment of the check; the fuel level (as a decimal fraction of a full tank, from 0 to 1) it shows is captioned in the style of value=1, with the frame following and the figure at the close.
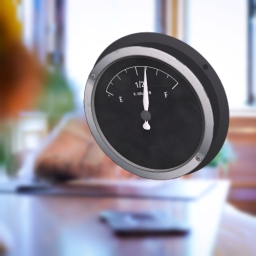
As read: value=0.625
